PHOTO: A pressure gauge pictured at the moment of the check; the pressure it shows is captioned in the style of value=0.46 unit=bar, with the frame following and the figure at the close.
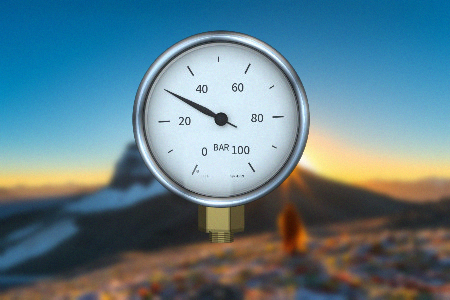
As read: value=30 unit=bar
